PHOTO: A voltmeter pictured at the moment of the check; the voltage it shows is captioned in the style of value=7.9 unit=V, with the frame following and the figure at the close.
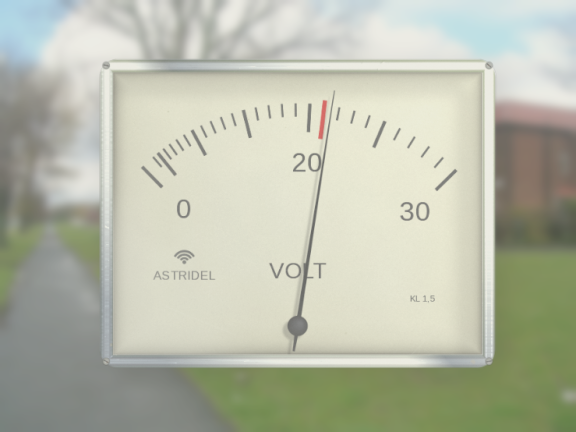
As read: value=21.5 unit=V
